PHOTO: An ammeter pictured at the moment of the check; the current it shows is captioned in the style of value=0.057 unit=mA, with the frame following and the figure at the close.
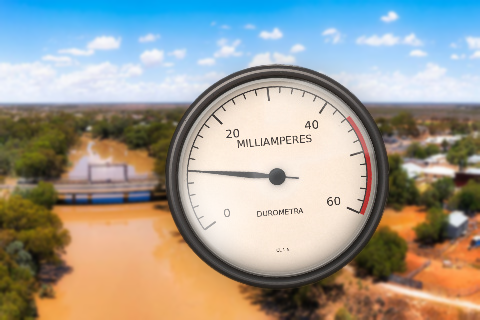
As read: value=10 unit=mA
